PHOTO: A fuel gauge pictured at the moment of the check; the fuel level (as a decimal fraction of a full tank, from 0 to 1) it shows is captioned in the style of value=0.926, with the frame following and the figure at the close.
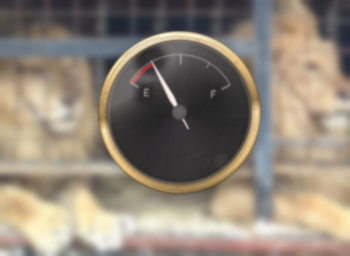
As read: value=0.25
